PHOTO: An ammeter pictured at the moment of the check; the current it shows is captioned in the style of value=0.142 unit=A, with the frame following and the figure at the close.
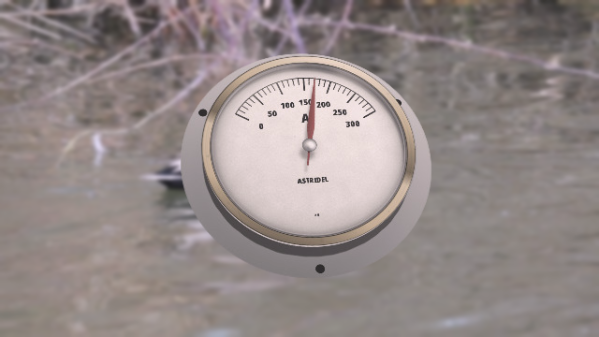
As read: value=170 unit=A
